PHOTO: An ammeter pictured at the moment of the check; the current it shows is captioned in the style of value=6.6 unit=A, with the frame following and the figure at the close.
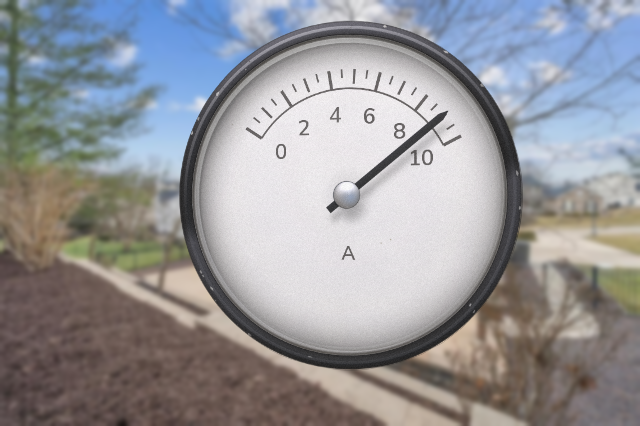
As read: value=9 unit=A
